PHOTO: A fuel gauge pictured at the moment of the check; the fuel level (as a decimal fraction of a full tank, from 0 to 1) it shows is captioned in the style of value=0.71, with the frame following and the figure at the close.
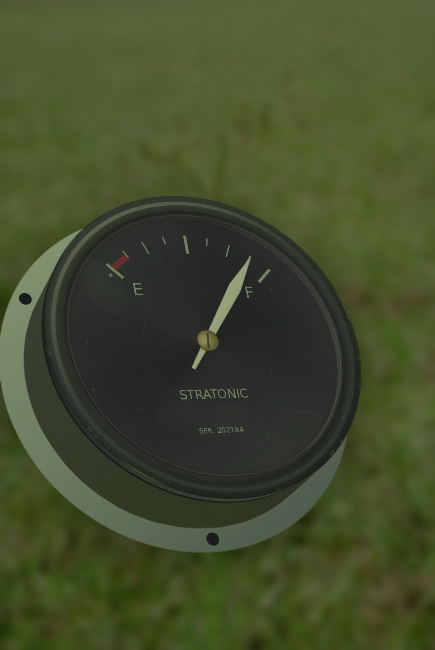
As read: value=0.875
